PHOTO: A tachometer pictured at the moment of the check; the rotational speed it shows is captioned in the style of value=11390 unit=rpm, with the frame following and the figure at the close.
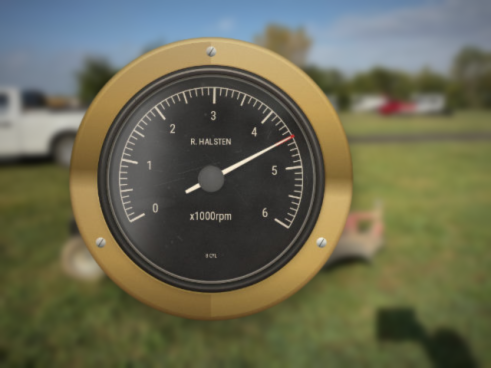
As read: value=4500 unit=rpm
